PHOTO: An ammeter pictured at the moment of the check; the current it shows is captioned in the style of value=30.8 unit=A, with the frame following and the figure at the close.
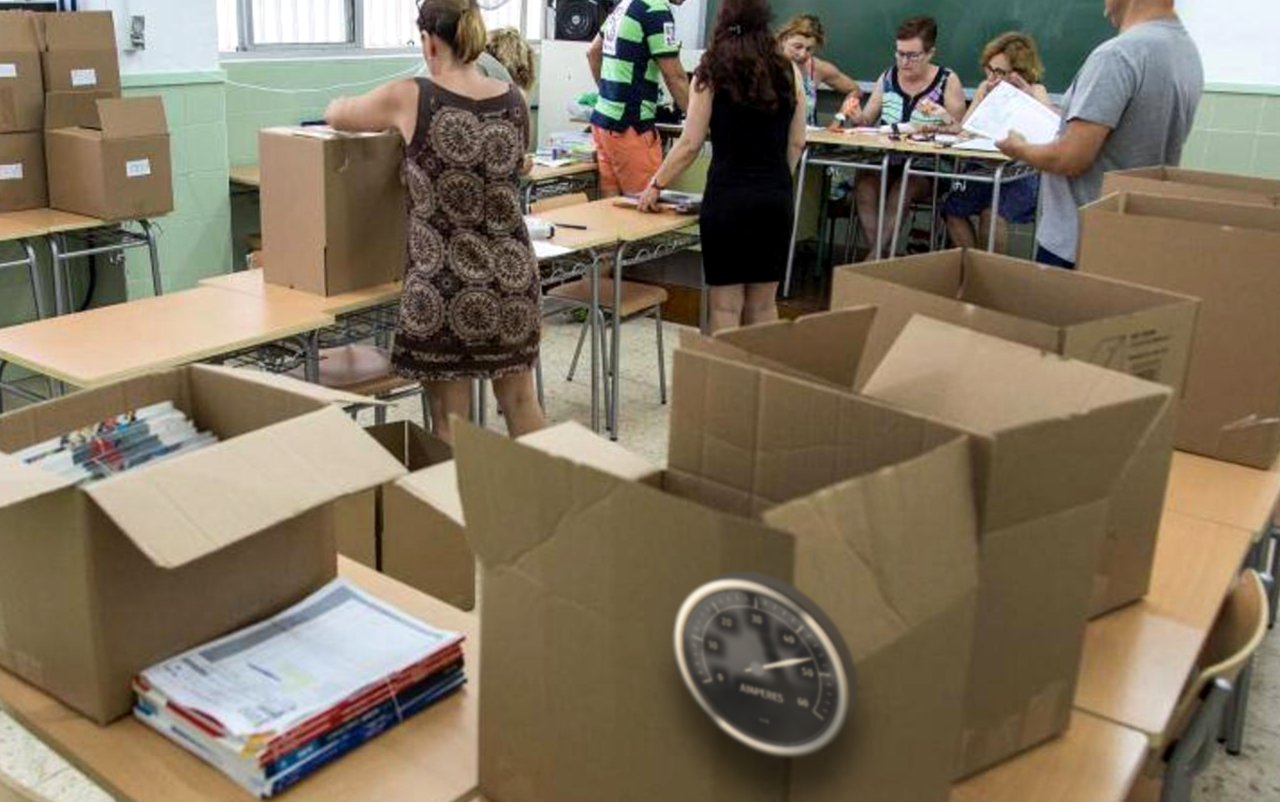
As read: value=46 unit=A
